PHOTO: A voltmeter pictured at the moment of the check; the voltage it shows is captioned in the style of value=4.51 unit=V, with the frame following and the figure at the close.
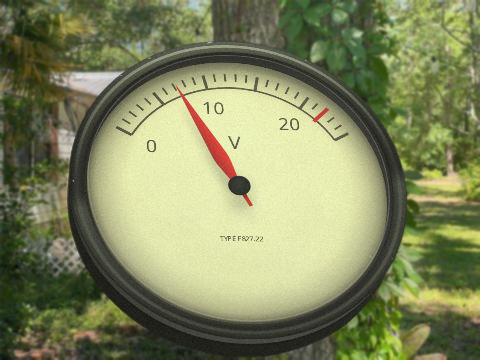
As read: value=7 unit=V
